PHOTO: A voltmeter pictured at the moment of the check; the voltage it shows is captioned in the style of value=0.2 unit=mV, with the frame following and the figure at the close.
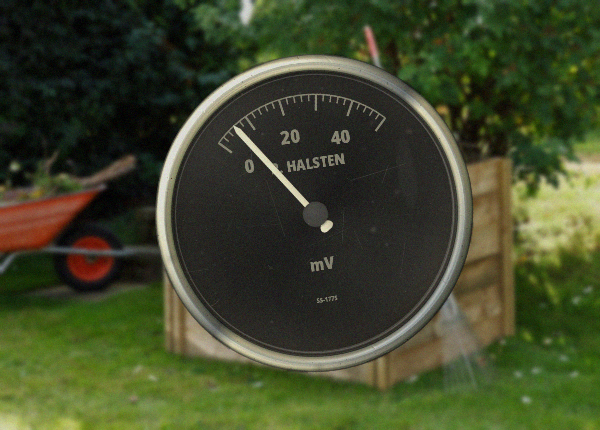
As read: value=6 unit=mV
